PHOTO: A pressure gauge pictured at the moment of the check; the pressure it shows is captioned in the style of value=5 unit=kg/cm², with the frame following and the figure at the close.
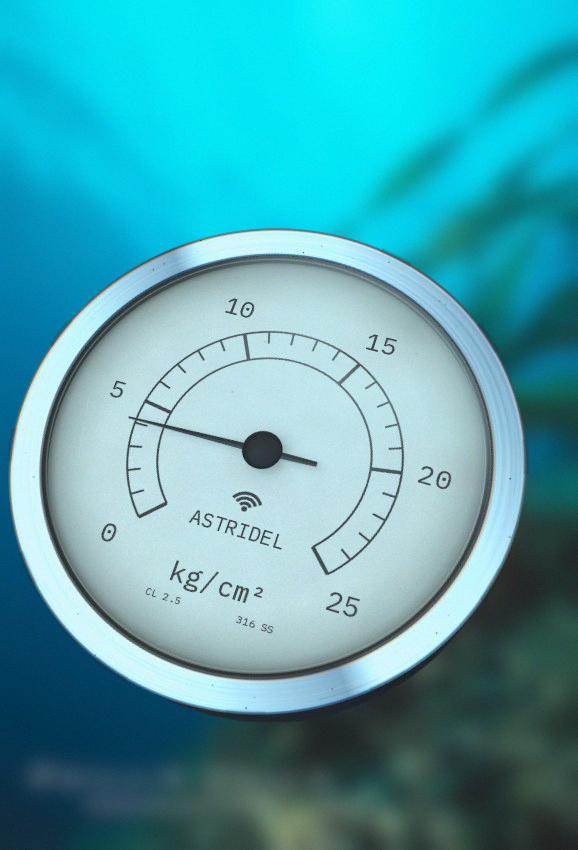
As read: value=4 unit=kg/cm²
